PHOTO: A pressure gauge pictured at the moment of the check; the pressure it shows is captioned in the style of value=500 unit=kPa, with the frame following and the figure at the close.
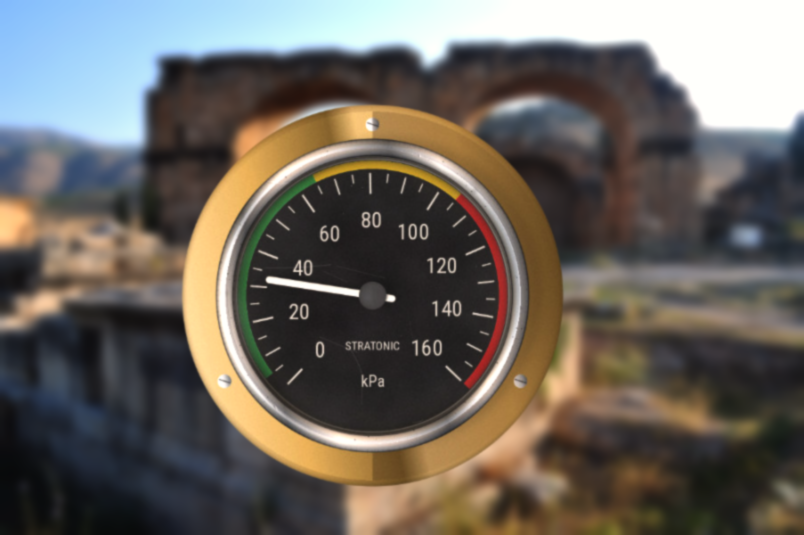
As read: value=32.5 unit=kPa
